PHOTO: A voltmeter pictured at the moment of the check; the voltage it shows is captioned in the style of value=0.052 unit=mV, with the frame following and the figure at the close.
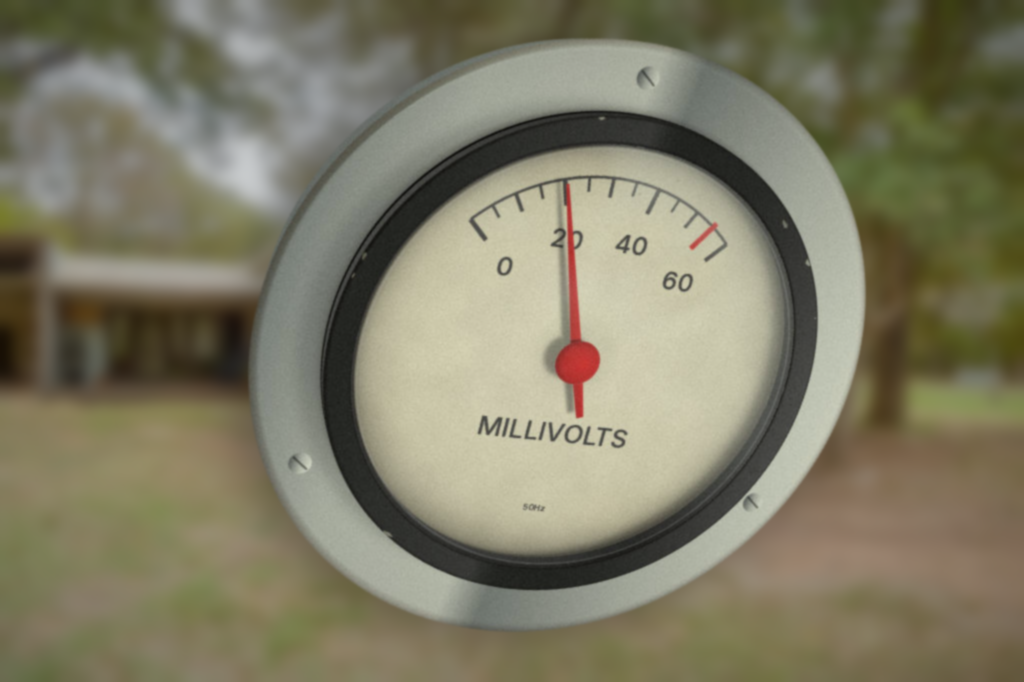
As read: value=20 unit=mV
